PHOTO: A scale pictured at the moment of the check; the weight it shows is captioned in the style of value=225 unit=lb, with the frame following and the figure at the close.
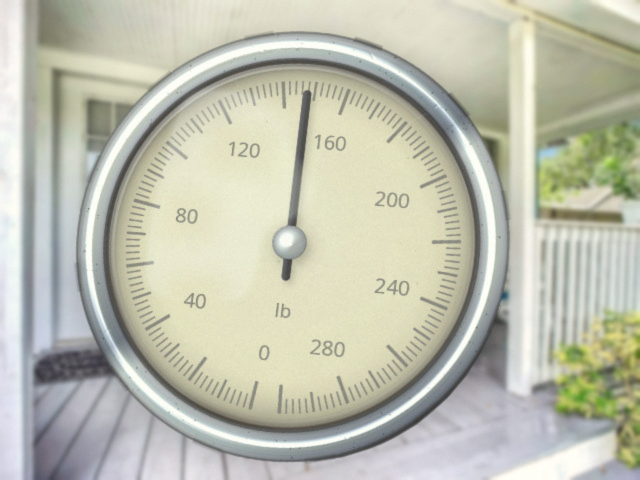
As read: value=148 unit=lb
